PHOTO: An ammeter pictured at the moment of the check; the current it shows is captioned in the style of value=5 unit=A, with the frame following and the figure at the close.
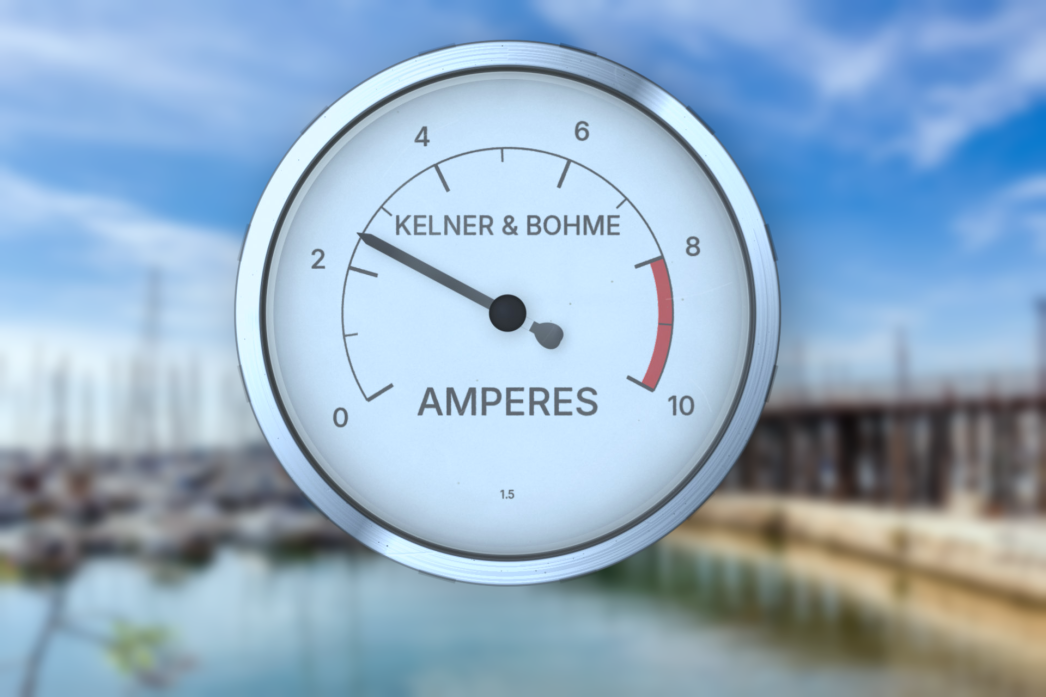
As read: value=2.5 unit=A
